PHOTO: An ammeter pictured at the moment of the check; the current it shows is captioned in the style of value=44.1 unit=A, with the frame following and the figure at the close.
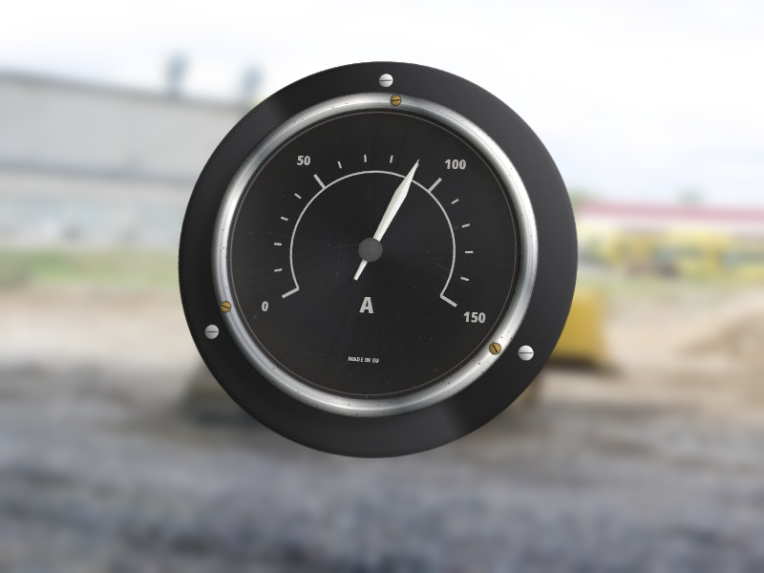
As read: value=90 unit=A
